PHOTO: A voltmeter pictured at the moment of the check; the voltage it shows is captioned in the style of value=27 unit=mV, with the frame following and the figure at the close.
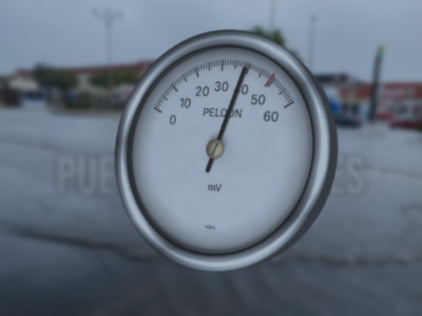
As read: value=40 unit=mV
